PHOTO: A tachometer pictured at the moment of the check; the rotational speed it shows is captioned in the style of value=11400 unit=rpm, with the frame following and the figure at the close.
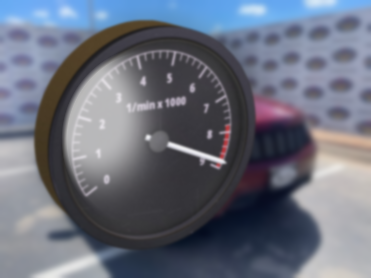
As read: value=8800 unit=rpm
